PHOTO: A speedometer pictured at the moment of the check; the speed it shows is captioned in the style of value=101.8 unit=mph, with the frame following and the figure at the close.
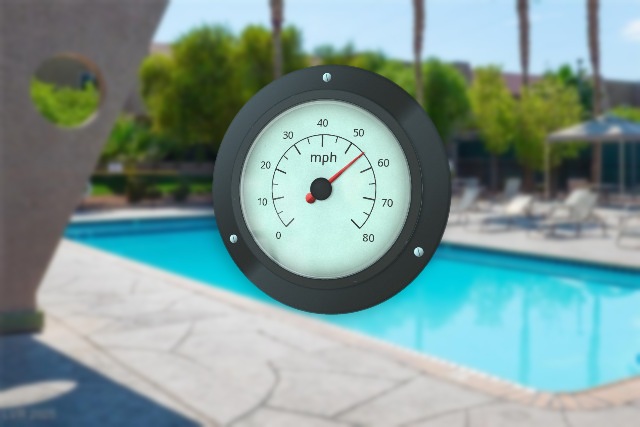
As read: value=55 unit=mph
